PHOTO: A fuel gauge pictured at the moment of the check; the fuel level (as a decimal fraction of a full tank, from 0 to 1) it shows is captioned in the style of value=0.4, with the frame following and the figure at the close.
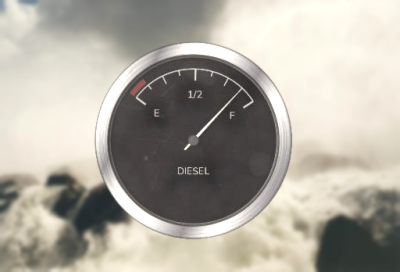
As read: value=0.875
